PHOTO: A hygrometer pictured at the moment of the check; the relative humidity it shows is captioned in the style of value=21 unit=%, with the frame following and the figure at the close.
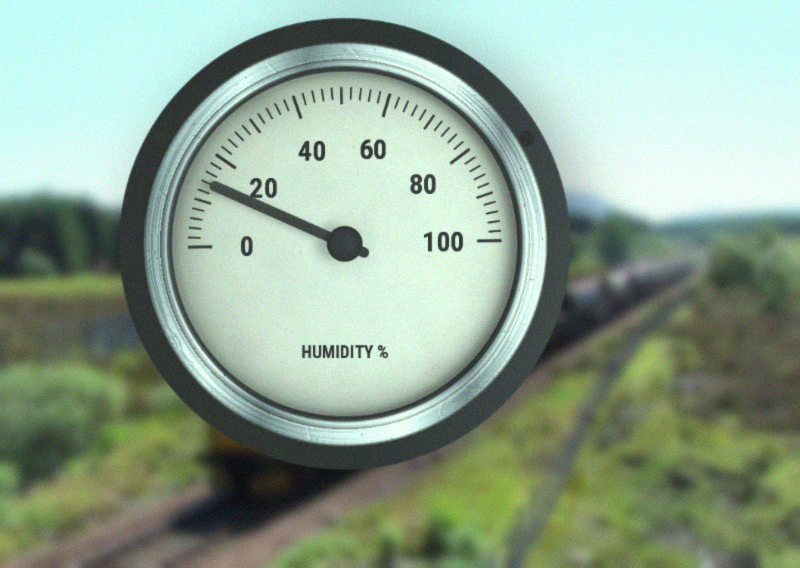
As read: value=14 unit=%
